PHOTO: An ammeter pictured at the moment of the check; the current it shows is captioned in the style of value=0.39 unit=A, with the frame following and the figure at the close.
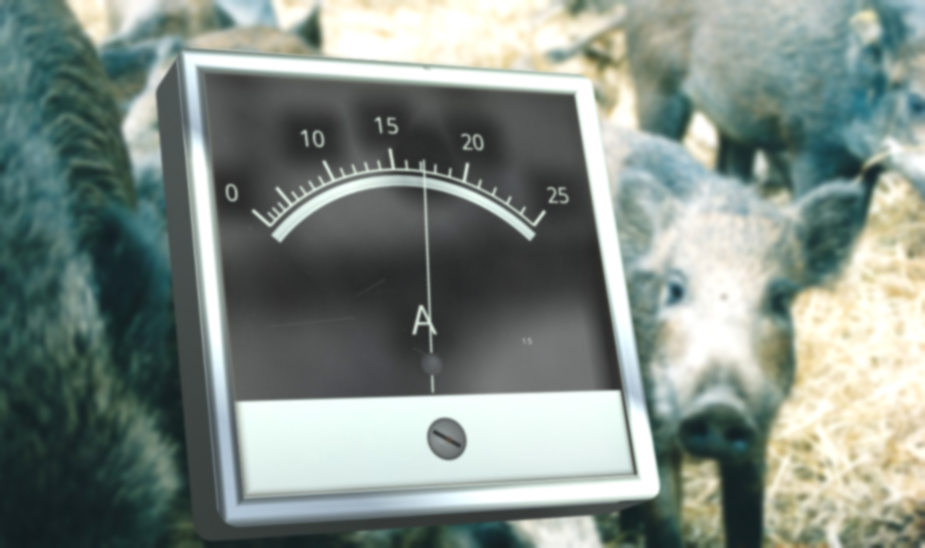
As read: value=17 unit=A
